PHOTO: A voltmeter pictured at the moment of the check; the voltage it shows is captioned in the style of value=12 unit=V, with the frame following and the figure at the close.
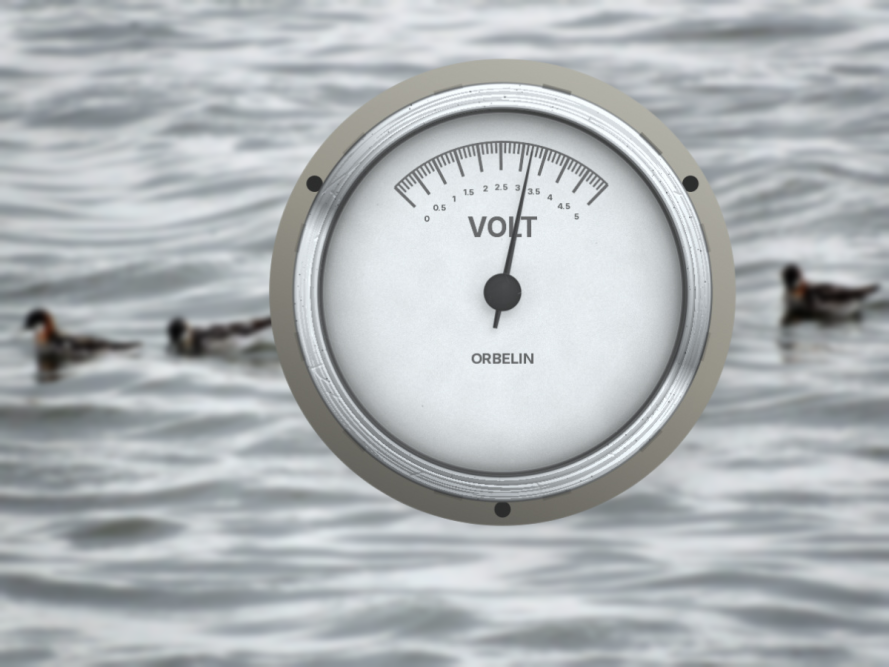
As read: value=3.2 unit=V
